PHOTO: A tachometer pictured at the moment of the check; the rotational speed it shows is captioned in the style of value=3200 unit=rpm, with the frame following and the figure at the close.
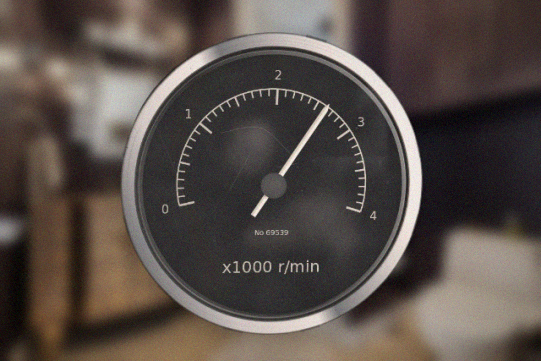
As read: value=2600 unit=rpm
